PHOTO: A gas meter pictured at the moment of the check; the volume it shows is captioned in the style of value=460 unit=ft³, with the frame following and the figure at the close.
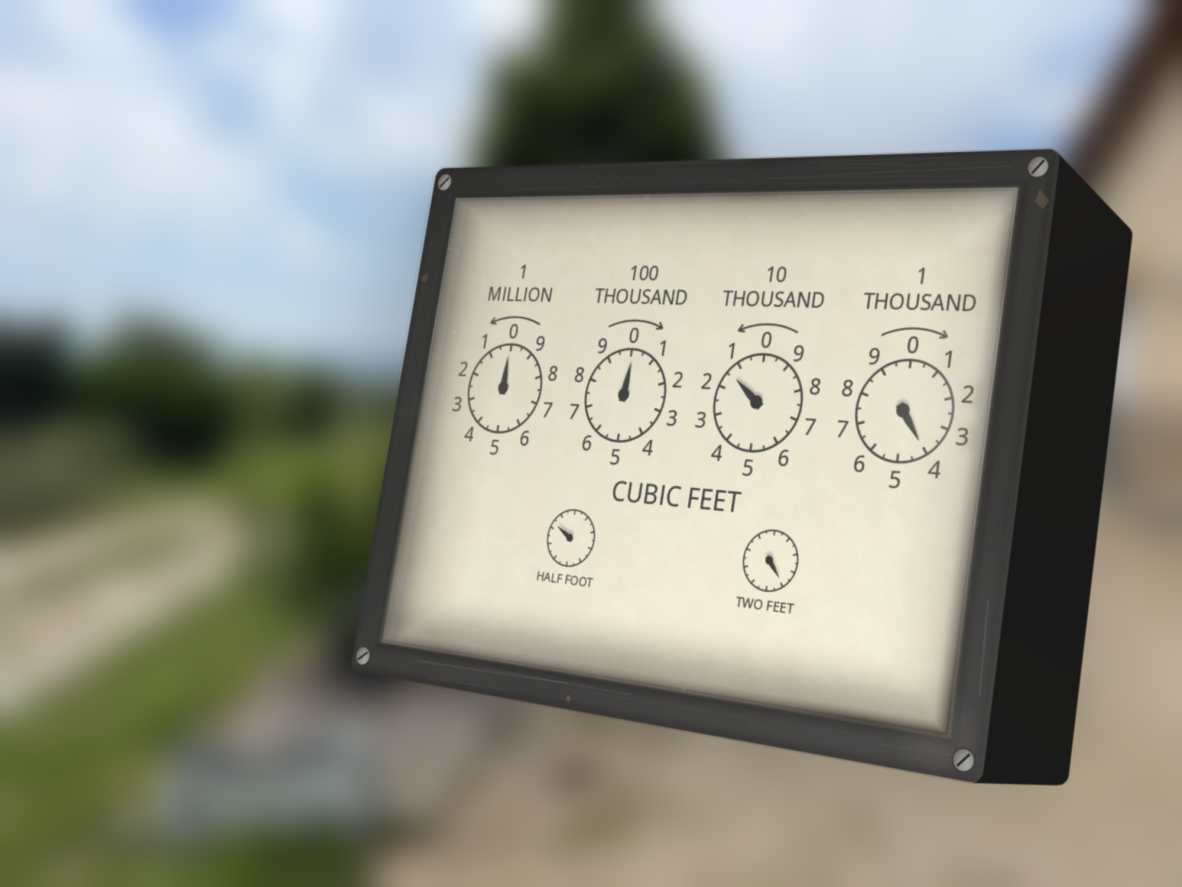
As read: value=1400 unit=ft³
